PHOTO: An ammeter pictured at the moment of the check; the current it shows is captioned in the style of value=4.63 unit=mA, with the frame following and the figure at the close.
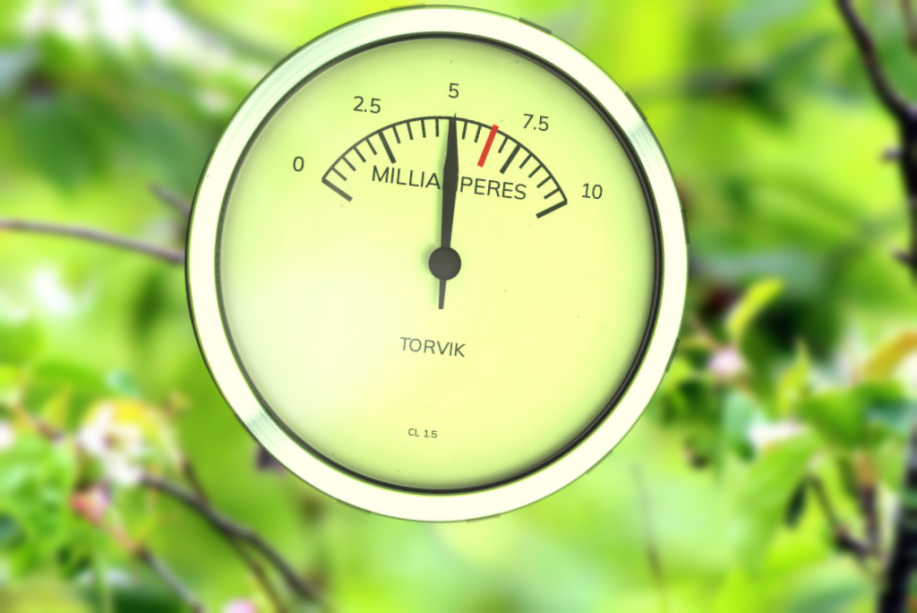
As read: value=5 unit=mA
